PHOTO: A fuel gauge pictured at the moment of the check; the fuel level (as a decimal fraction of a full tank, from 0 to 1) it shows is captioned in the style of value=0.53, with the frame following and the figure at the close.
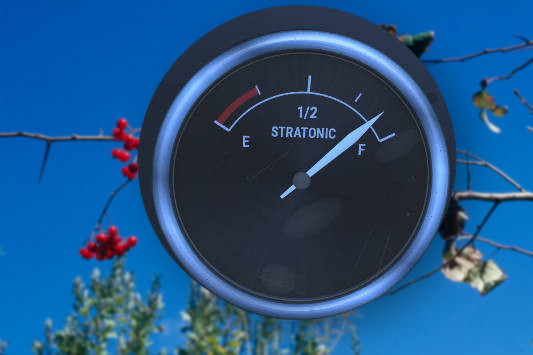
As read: value=0.875
